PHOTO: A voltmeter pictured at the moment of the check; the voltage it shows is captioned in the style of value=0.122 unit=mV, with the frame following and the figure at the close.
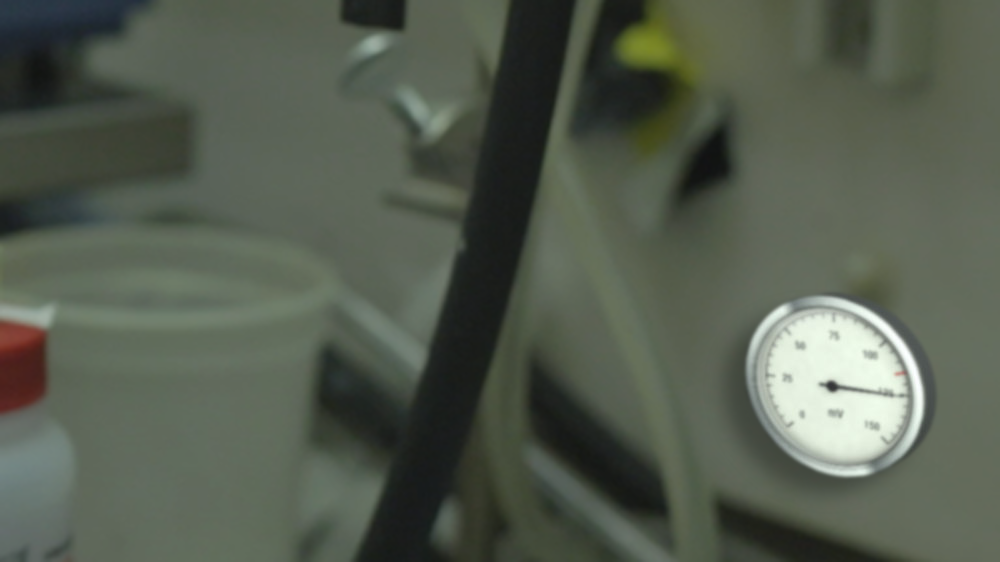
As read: value=125 unit=mV
